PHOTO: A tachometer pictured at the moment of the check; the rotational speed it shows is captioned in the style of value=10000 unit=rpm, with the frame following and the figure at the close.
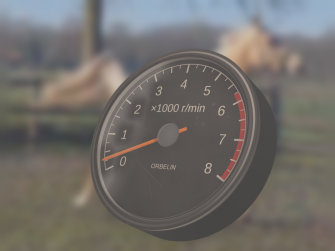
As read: value=250 unit=rpm
